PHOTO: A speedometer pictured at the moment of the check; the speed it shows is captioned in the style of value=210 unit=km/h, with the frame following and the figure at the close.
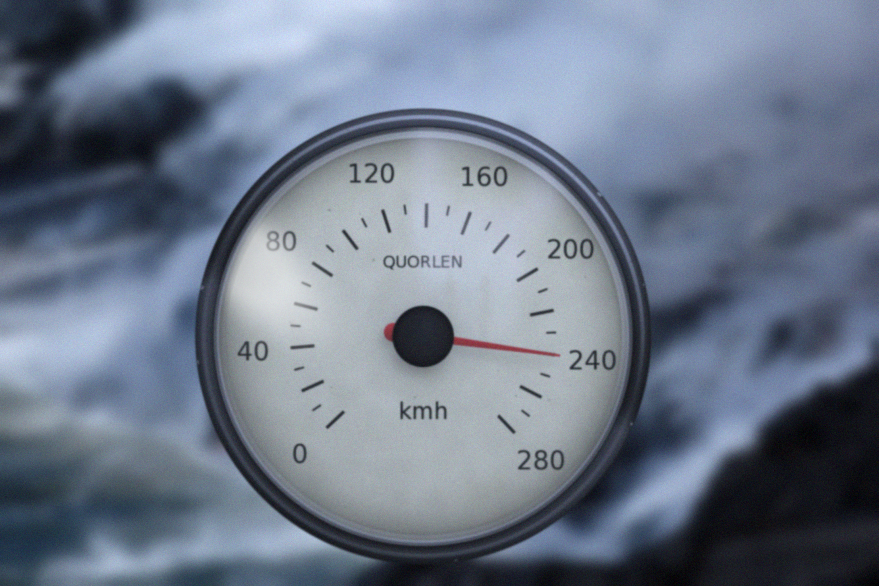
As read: value=240 unit=km/h
